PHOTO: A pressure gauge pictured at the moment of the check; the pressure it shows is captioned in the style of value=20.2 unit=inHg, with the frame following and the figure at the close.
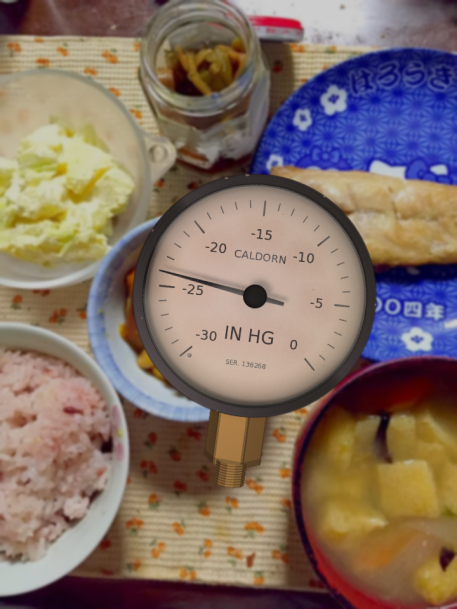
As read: value=-24 unit=inHg
